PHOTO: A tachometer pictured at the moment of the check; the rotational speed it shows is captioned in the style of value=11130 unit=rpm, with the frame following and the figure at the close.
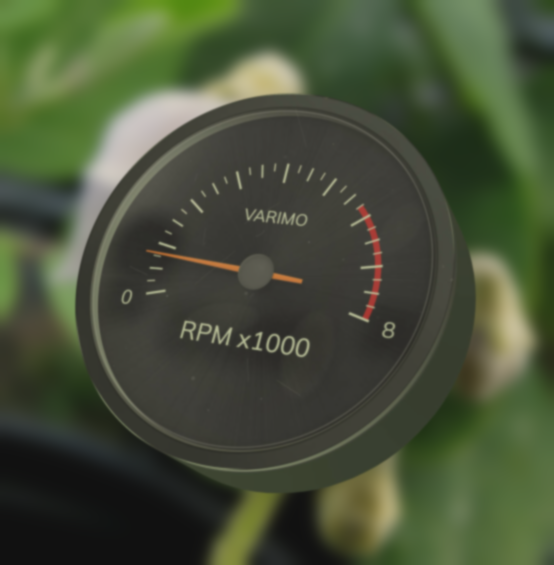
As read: value=750 unit=rpm
